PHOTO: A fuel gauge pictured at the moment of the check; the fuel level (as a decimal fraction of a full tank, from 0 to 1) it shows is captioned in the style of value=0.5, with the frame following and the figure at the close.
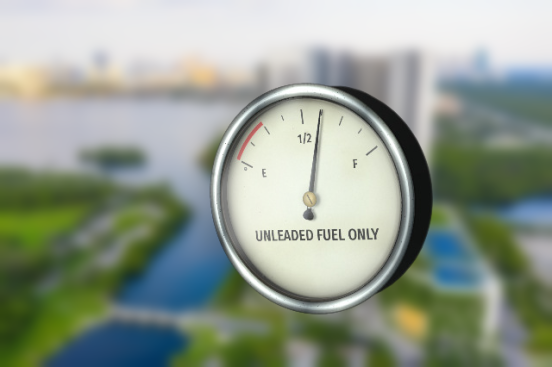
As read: value=0.625
